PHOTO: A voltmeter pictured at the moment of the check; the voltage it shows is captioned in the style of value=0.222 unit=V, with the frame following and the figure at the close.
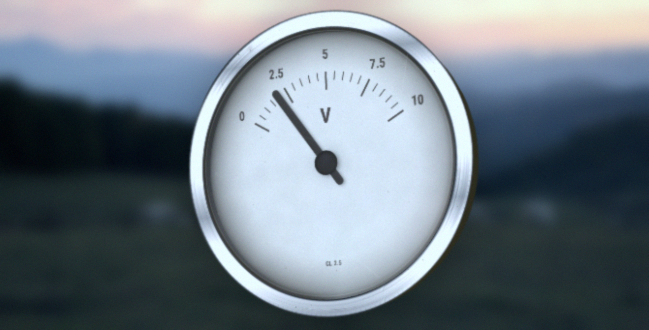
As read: value=2 unit=V
